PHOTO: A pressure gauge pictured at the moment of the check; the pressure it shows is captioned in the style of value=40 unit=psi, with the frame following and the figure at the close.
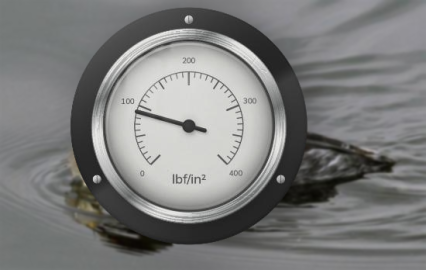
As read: value=90 unit=psi
